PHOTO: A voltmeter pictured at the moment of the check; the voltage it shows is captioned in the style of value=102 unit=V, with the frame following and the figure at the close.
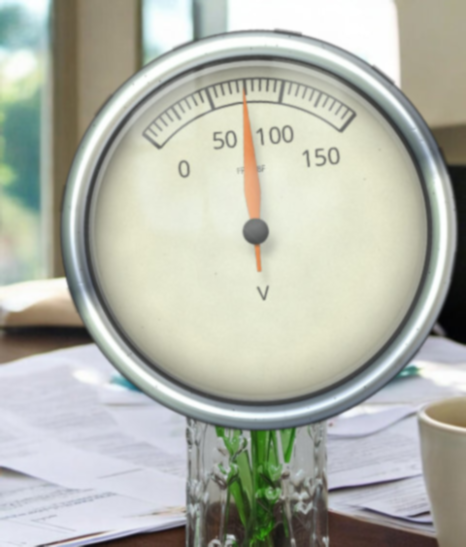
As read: value=75 unit=V
